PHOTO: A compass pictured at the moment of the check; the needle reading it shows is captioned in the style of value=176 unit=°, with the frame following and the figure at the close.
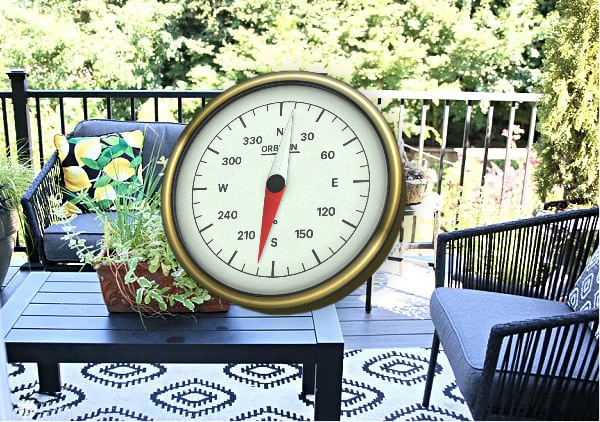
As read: value=190 unit=°
